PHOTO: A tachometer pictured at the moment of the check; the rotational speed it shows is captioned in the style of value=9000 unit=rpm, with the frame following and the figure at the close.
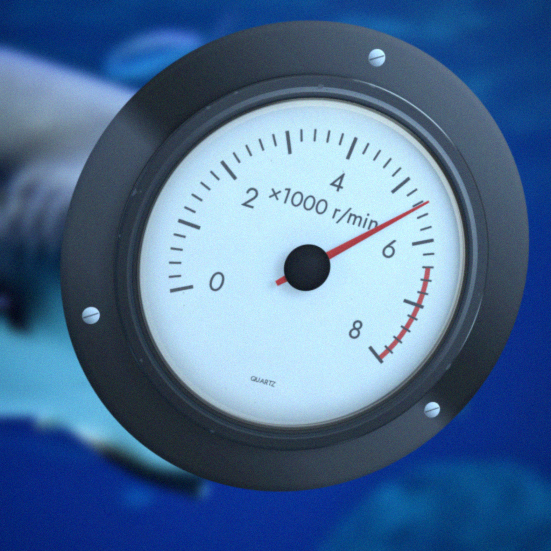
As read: value=5400 unit=rpm
